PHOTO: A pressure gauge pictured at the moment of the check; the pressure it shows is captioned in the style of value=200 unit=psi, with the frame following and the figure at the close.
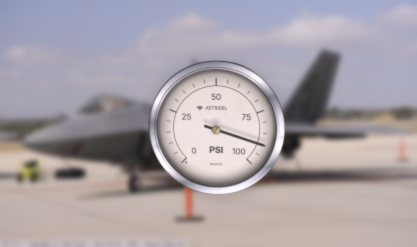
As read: value=90 unit=psi
